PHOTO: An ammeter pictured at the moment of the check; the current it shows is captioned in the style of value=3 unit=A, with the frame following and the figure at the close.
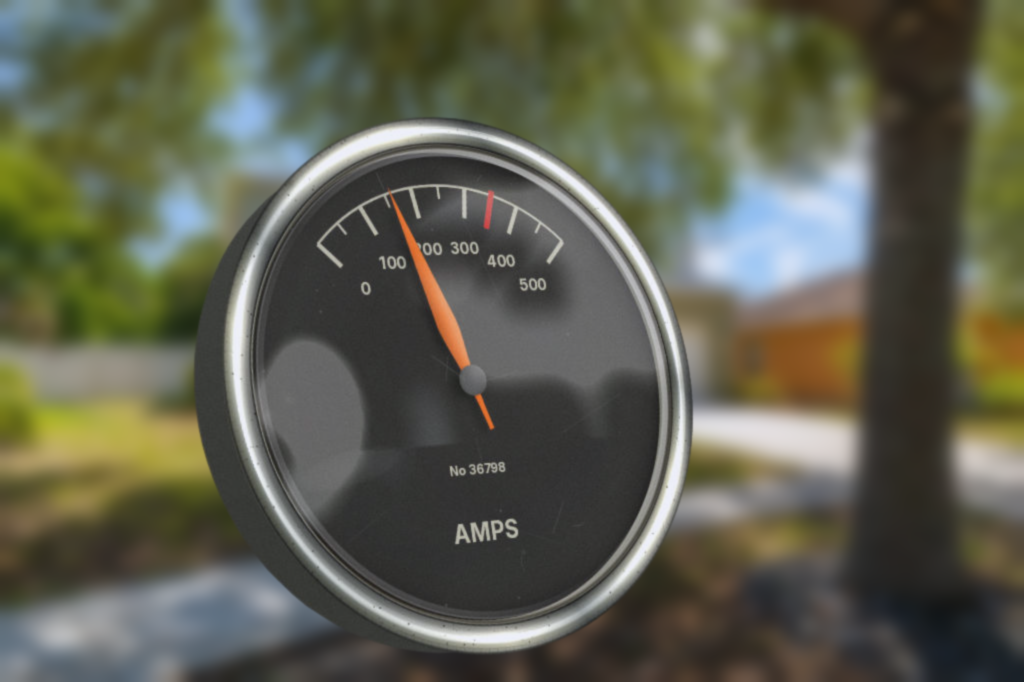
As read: value=150 unit=A
